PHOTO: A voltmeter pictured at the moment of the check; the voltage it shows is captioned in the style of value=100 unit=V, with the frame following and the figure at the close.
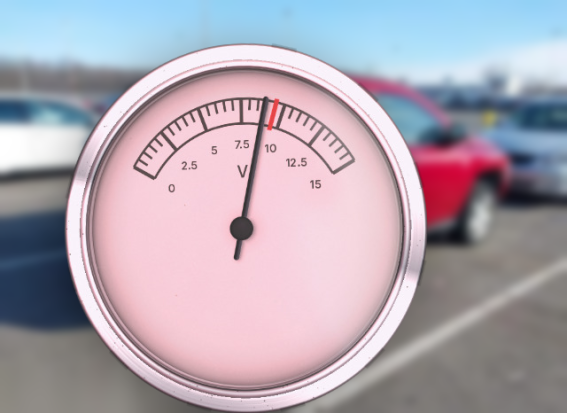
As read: value=9 unit=V
